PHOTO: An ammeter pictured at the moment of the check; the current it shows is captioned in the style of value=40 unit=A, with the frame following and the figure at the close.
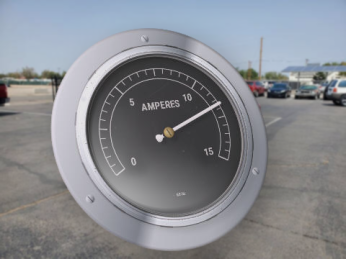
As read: value=11.75 unit=A
